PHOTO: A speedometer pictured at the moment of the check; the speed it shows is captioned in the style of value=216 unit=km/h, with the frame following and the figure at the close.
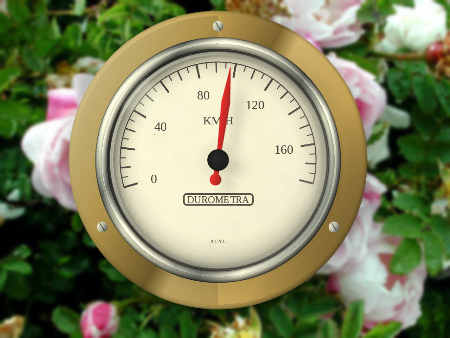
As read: value=97.5 unit=km/h
